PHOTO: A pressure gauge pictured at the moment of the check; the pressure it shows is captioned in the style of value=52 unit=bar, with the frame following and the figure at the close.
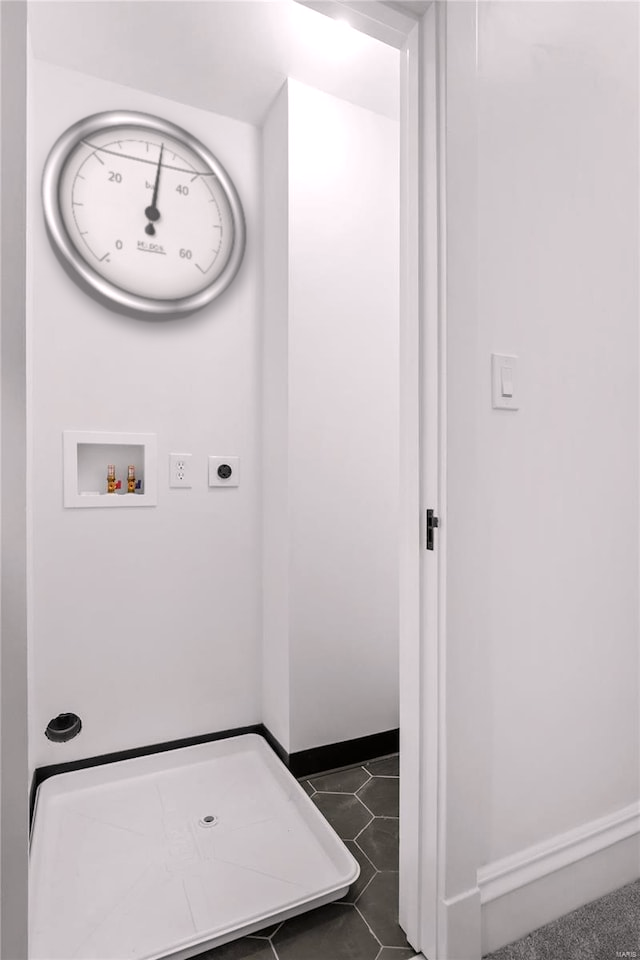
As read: value=32.5 unit=bar
